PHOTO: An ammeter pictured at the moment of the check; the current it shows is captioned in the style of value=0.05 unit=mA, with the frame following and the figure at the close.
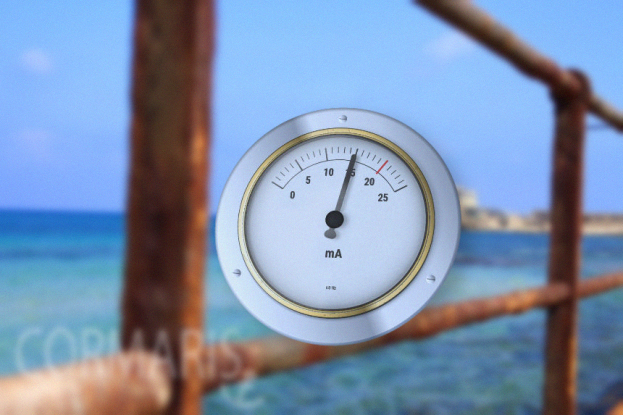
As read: value=15 unit=mA
